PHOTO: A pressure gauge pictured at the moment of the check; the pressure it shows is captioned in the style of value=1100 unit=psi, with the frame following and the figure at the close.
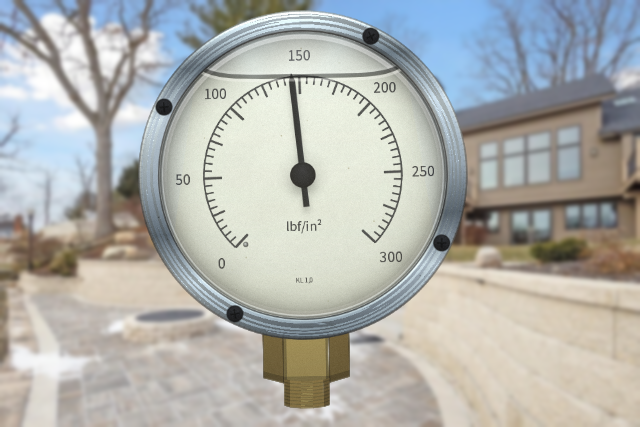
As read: value=145 unit=psi
